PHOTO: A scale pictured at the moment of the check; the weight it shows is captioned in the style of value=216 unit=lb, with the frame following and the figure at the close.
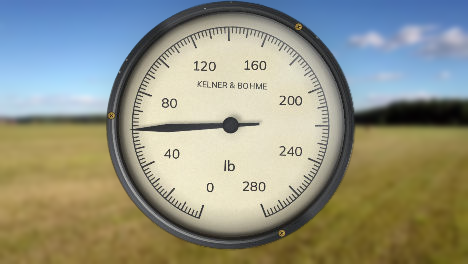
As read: value=60 unit=lb
